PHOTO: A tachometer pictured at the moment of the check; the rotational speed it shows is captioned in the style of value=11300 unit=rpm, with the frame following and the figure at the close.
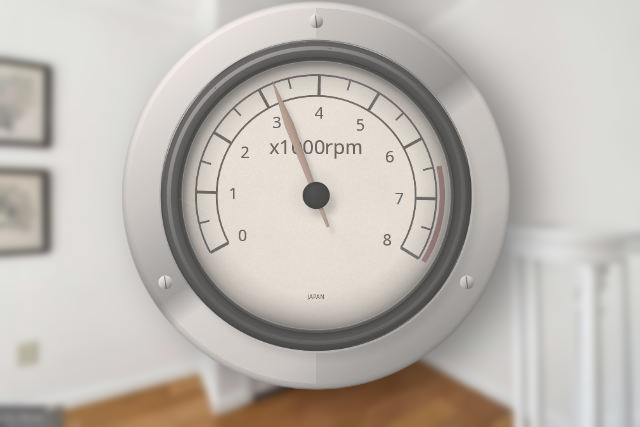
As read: value=3250 unit=rpm
